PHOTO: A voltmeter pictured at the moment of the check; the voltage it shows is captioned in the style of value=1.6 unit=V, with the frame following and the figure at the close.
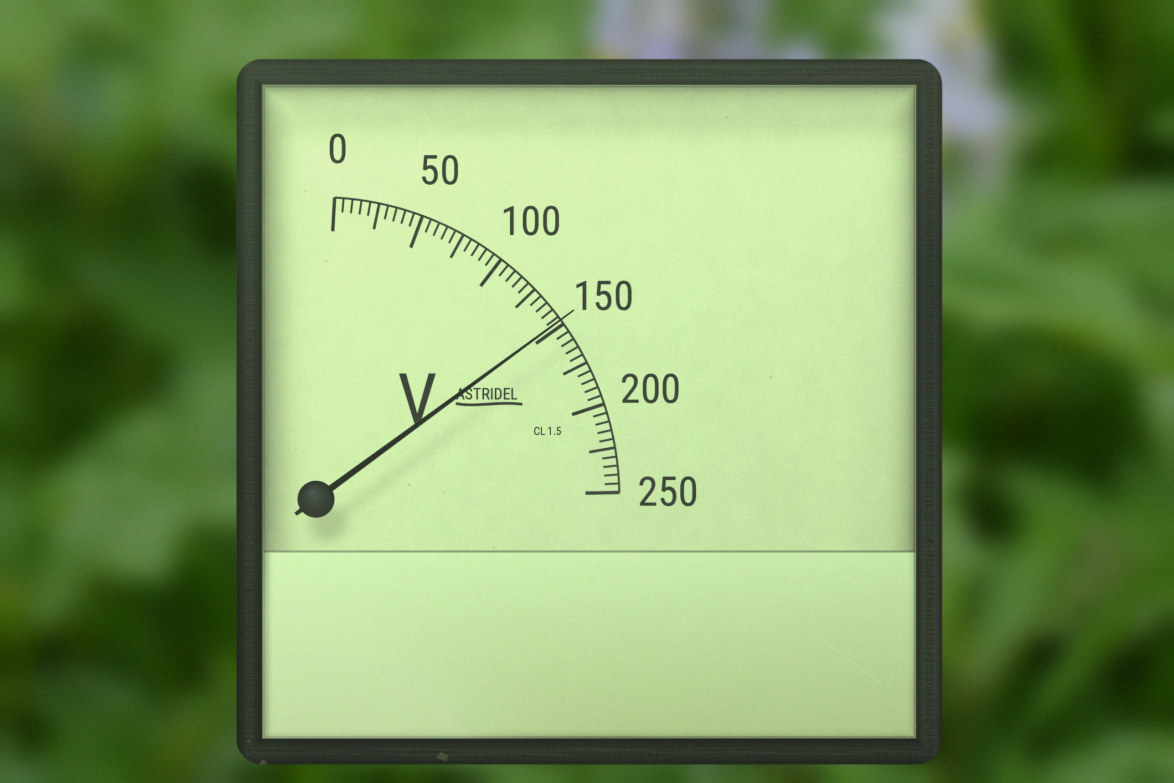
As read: value=147.5 unit=V
